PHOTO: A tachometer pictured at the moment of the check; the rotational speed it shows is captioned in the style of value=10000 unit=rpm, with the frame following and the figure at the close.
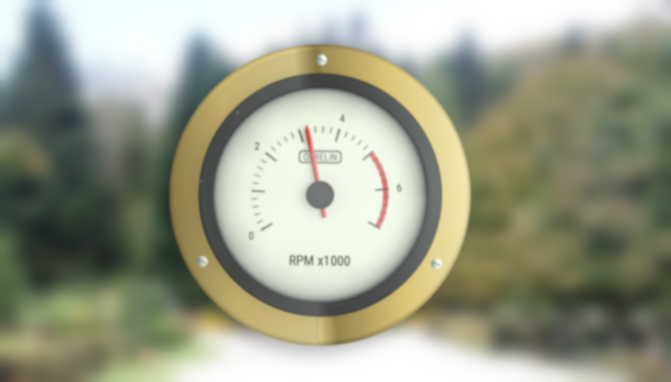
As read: value=3200 unit=rpm
